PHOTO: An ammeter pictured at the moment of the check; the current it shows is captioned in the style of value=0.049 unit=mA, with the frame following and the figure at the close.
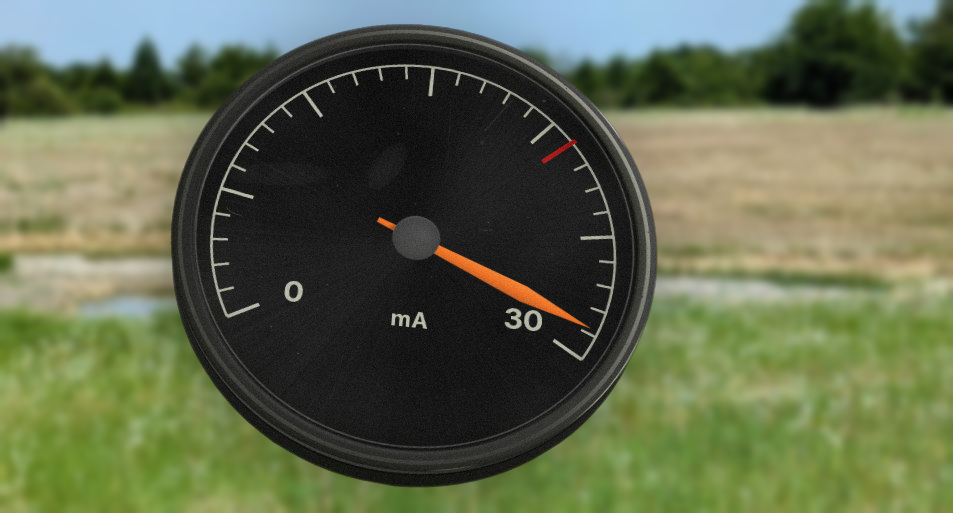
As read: value=29 unit=mA
